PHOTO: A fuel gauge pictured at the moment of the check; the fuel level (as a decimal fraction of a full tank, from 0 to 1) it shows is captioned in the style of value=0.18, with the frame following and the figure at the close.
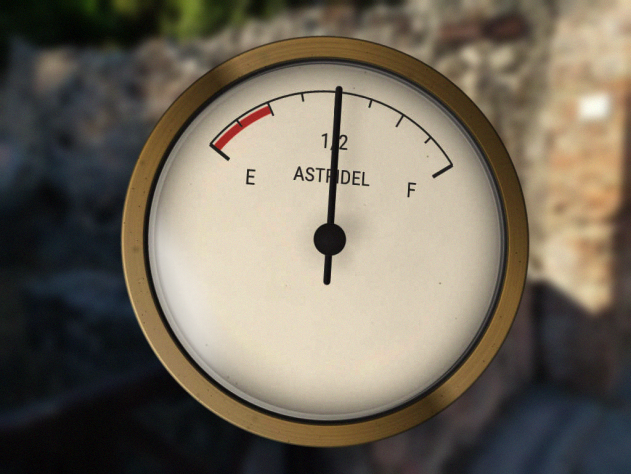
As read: value=0.5
